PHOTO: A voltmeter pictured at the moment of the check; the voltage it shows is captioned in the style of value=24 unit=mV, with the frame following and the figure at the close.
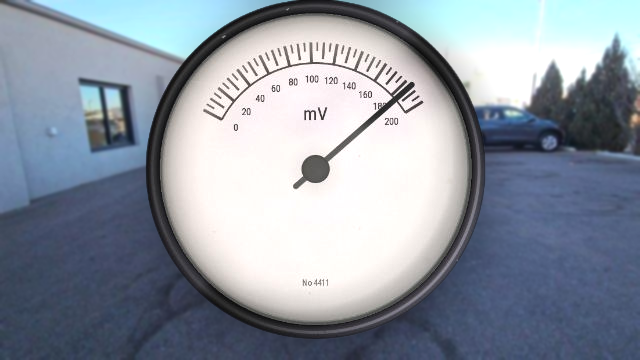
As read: value=185 unit=mV
